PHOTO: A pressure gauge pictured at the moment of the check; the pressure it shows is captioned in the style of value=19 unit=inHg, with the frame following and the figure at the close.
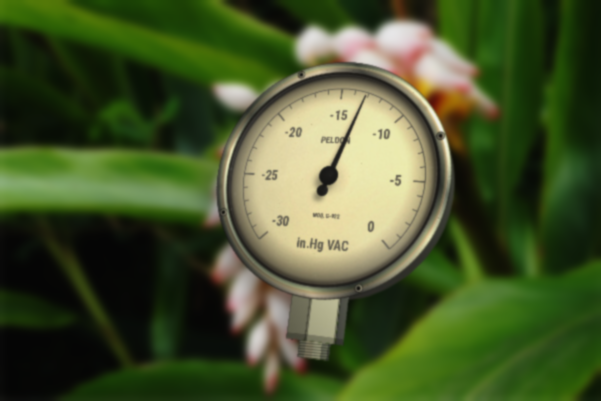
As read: value=-13 unit=inHg
